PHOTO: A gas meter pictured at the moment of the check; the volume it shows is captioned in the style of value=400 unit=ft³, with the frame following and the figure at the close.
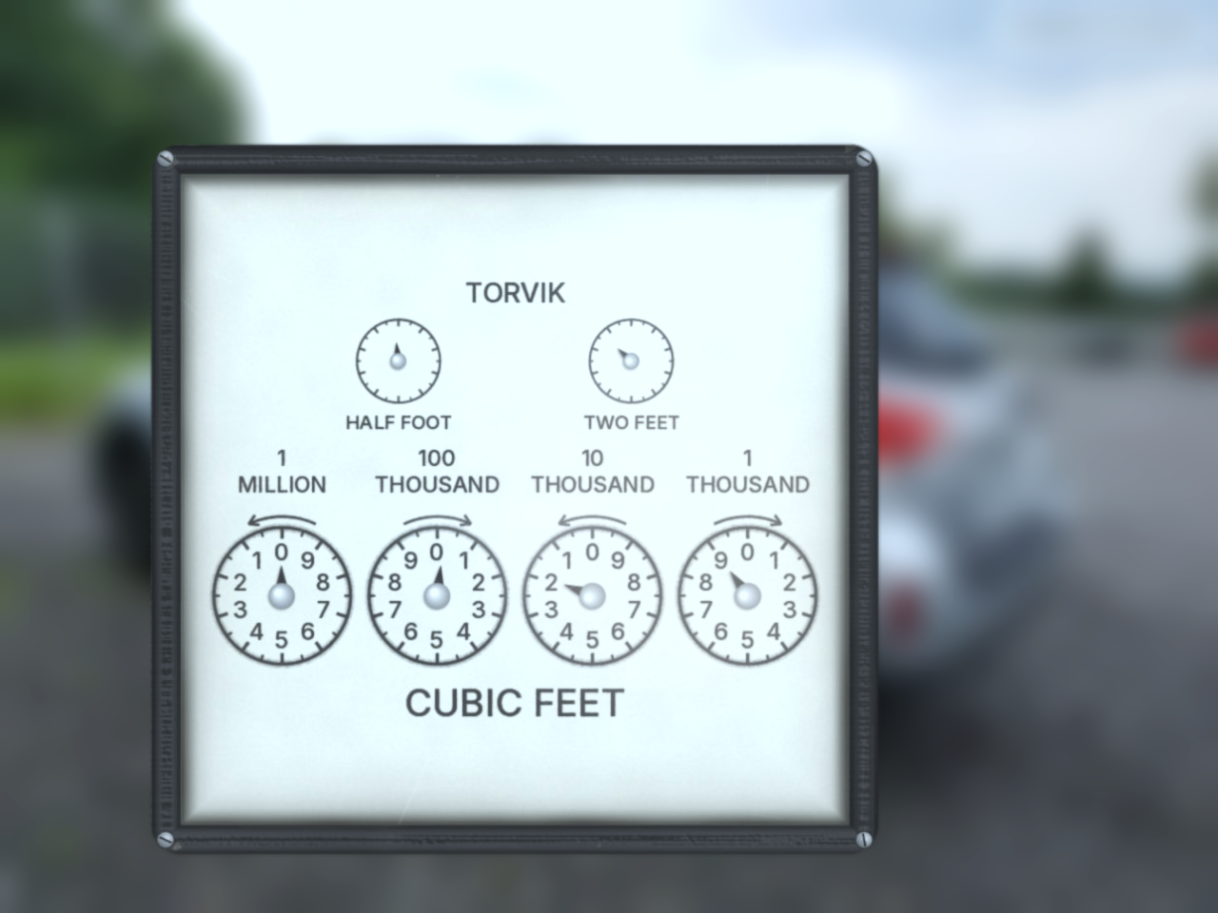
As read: value=1900 unit=ft³
